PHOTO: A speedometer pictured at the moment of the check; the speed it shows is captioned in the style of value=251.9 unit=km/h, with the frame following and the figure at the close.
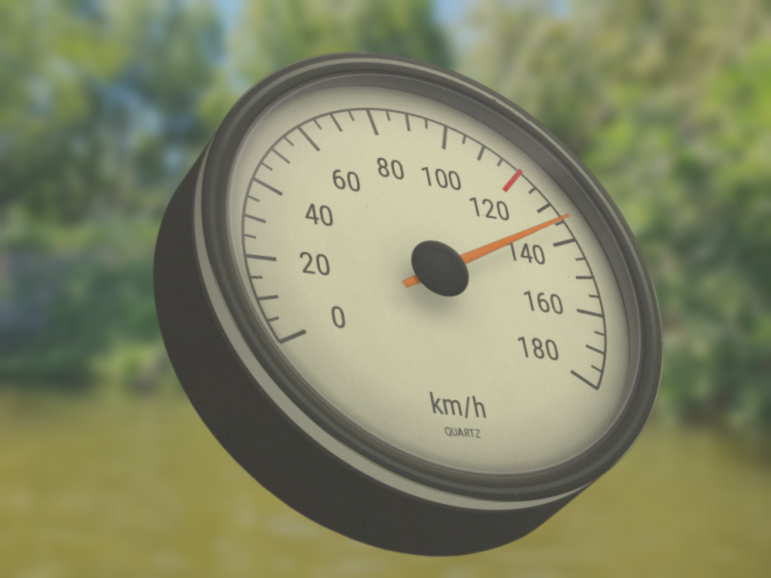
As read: value=135 unit=km/h
